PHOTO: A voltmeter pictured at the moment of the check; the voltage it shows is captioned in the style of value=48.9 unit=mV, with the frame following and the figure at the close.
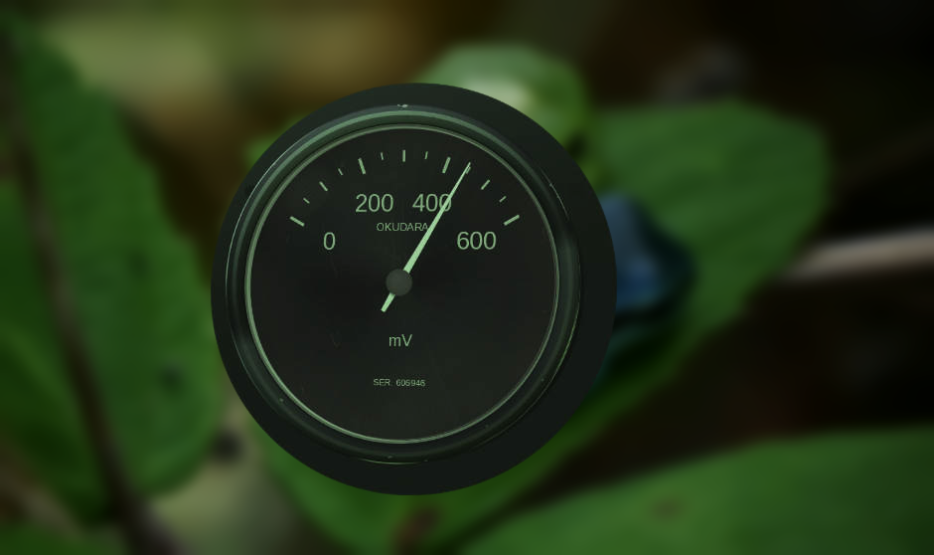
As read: value=450 unit=mV
